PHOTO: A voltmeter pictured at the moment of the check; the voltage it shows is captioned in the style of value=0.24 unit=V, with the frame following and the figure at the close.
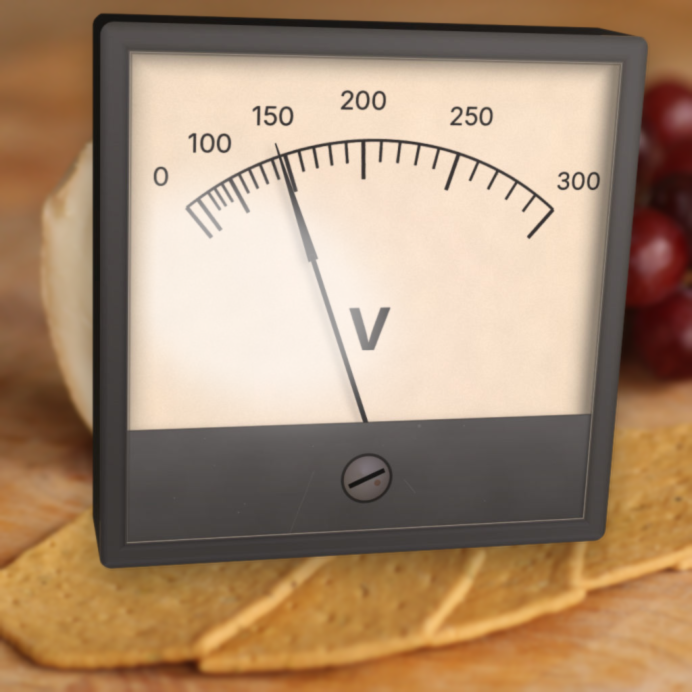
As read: value=145 unit=V
